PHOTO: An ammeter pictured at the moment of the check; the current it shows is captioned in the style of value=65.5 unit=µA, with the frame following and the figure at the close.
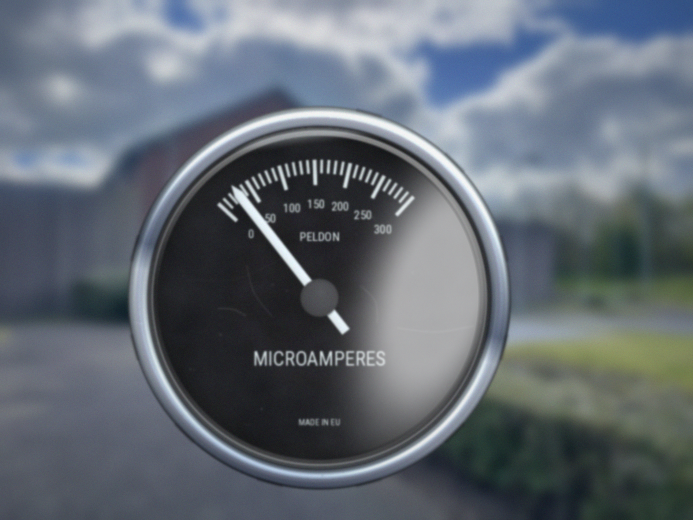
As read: value=30 unit=µA
